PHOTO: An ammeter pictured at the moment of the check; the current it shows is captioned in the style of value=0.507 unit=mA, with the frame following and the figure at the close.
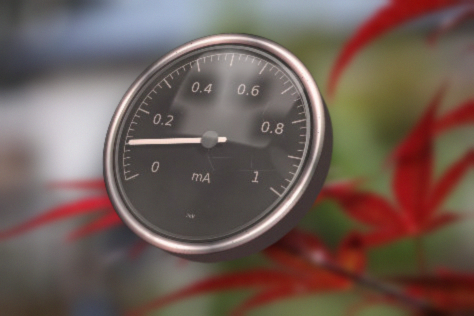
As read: value=0.1 unit=mA
